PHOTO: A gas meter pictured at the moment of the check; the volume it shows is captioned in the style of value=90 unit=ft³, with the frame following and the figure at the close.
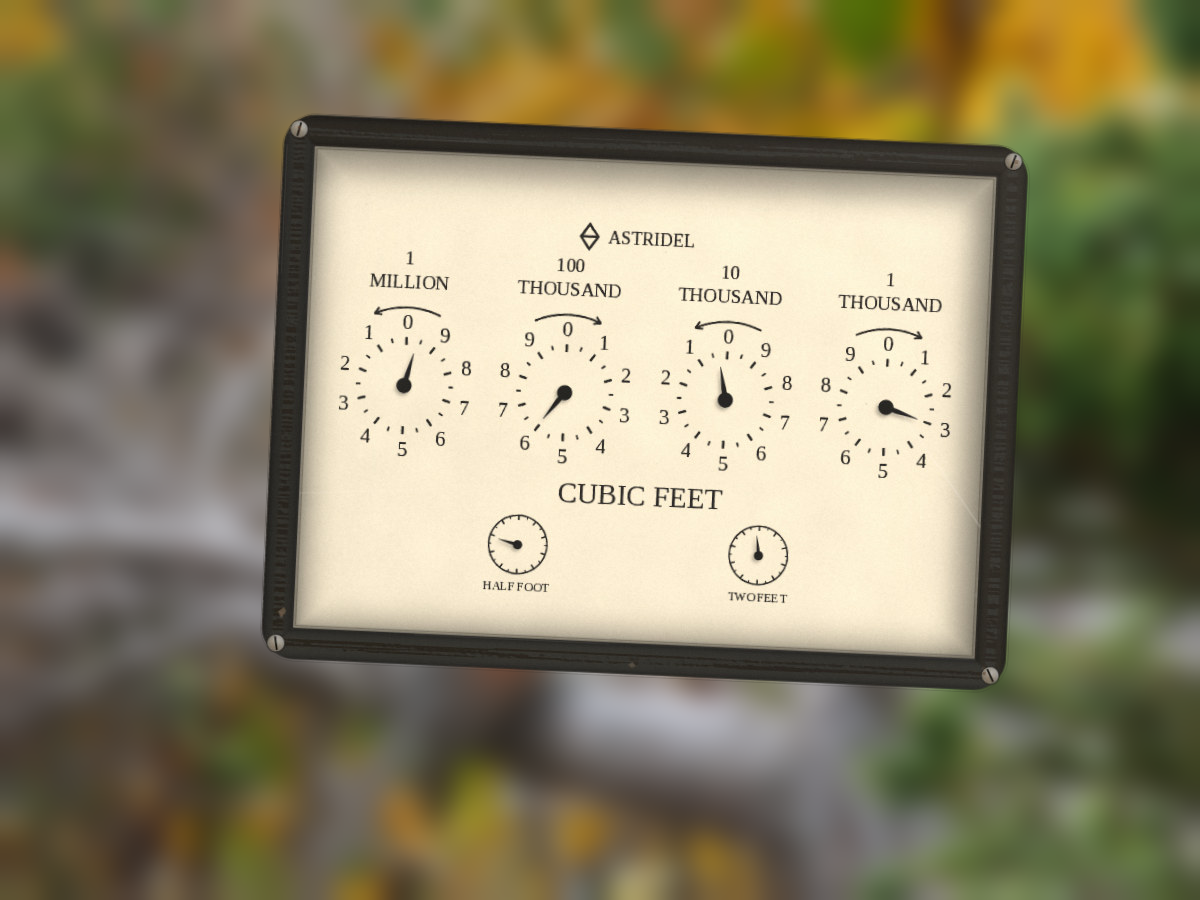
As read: value=960300 unit=ft³
